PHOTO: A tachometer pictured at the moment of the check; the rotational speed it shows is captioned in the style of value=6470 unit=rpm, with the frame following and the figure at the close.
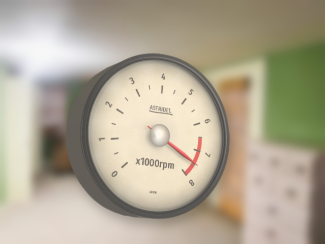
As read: value=7500 unit=rpm
